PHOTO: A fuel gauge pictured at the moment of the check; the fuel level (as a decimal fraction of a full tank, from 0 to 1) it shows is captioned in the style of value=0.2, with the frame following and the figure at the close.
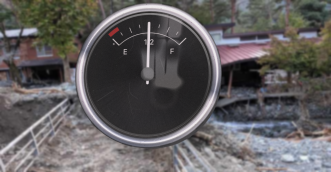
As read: value=0.5
